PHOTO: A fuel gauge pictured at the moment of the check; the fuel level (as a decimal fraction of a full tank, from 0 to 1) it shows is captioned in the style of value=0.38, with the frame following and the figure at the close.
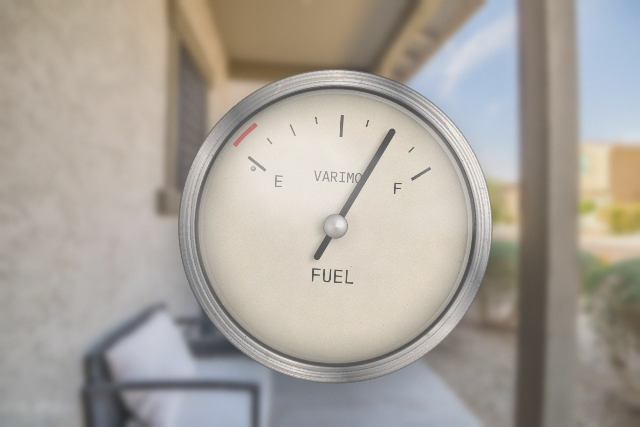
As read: value=0.75
